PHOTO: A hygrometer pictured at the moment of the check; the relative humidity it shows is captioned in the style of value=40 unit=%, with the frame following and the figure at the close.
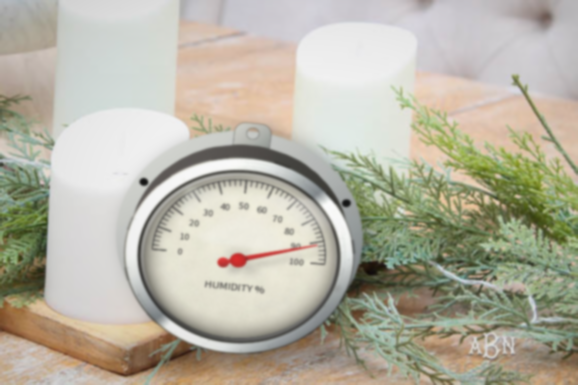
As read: value=90 unit=%
